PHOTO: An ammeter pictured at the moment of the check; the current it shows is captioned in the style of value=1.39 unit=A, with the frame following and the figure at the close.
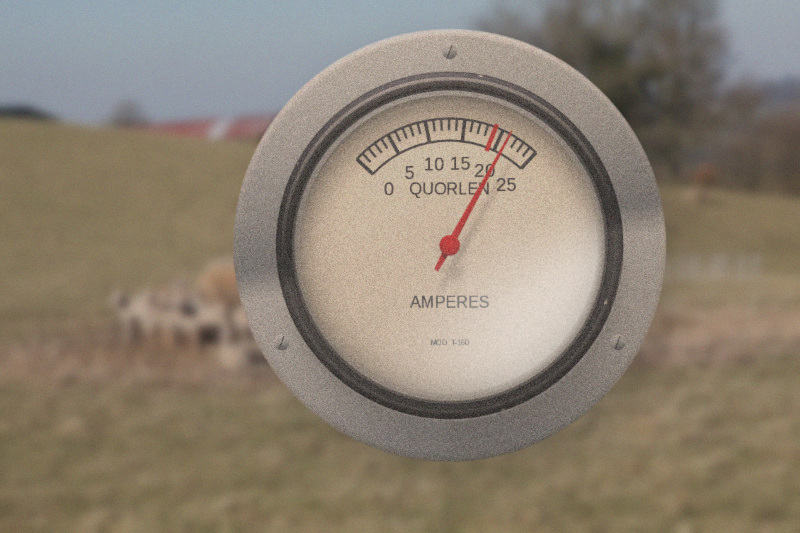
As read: value=21 unit=A
